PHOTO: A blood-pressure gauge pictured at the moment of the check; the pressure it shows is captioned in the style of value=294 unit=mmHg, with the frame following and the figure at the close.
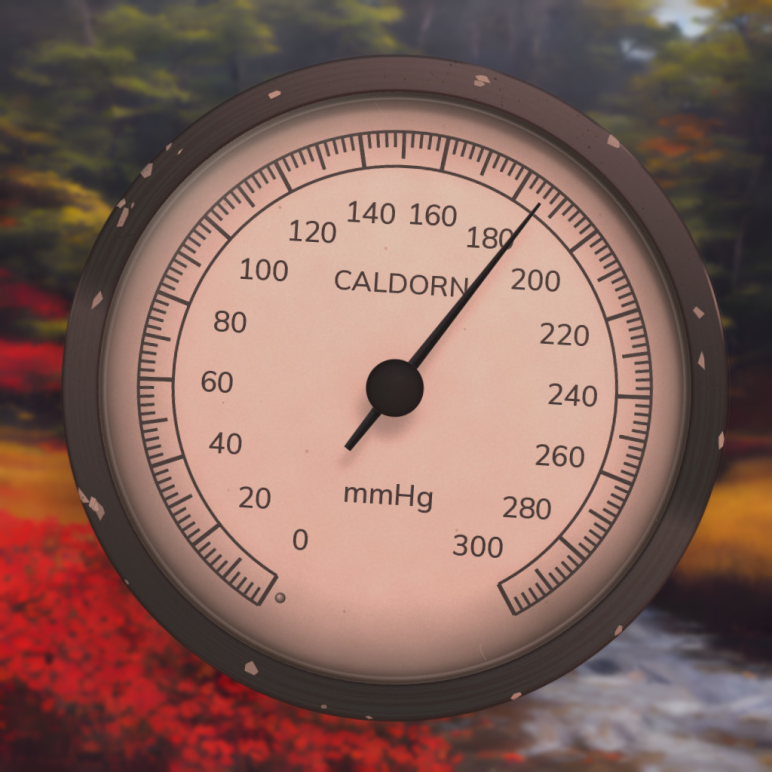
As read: value=186 unit=mmHg
